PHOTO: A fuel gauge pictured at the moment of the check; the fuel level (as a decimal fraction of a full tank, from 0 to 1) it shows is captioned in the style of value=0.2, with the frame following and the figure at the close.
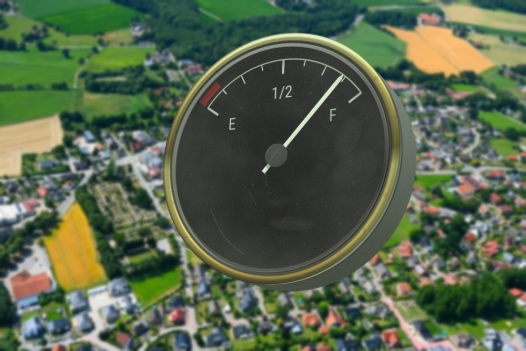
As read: value=0.875
